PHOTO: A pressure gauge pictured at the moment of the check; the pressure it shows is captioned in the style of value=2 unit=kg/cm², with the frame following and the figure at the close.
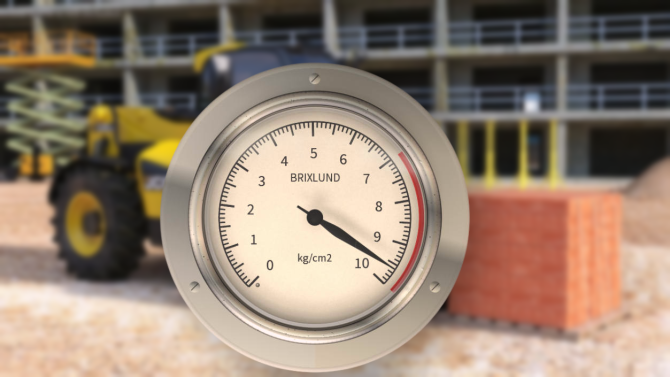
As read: value=9.6 unit=kg/cm²
